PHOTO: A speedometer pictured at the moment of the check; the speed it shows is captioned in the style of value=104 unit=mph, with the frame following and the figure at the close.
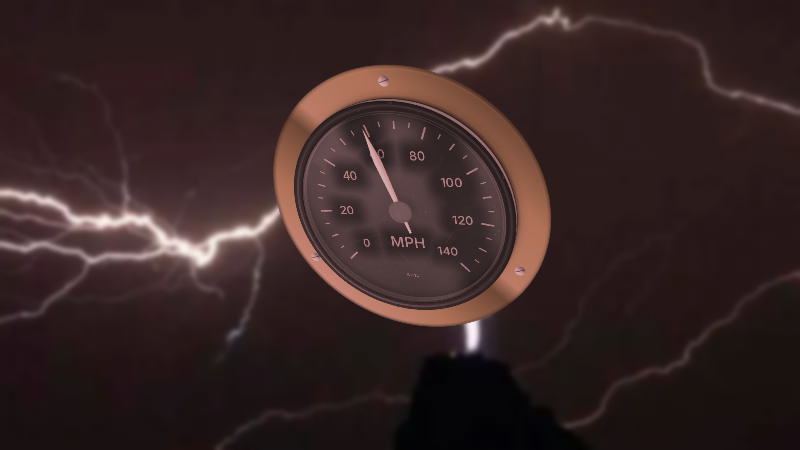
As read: value=60 unit=mph
